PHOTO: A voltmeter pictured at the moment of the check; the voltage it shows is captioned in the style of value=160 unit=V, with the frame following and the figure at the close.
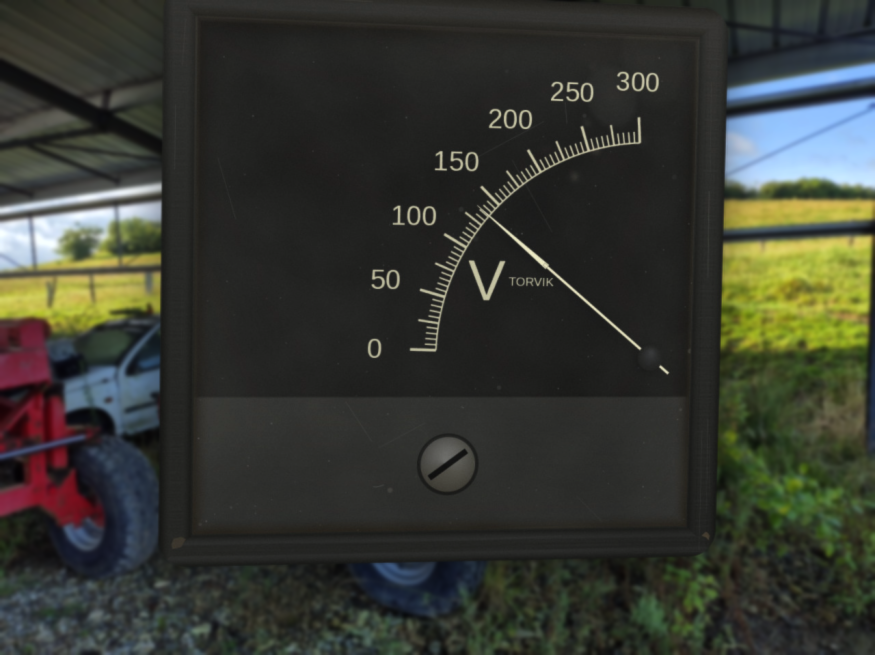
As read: value=135 unit=V
